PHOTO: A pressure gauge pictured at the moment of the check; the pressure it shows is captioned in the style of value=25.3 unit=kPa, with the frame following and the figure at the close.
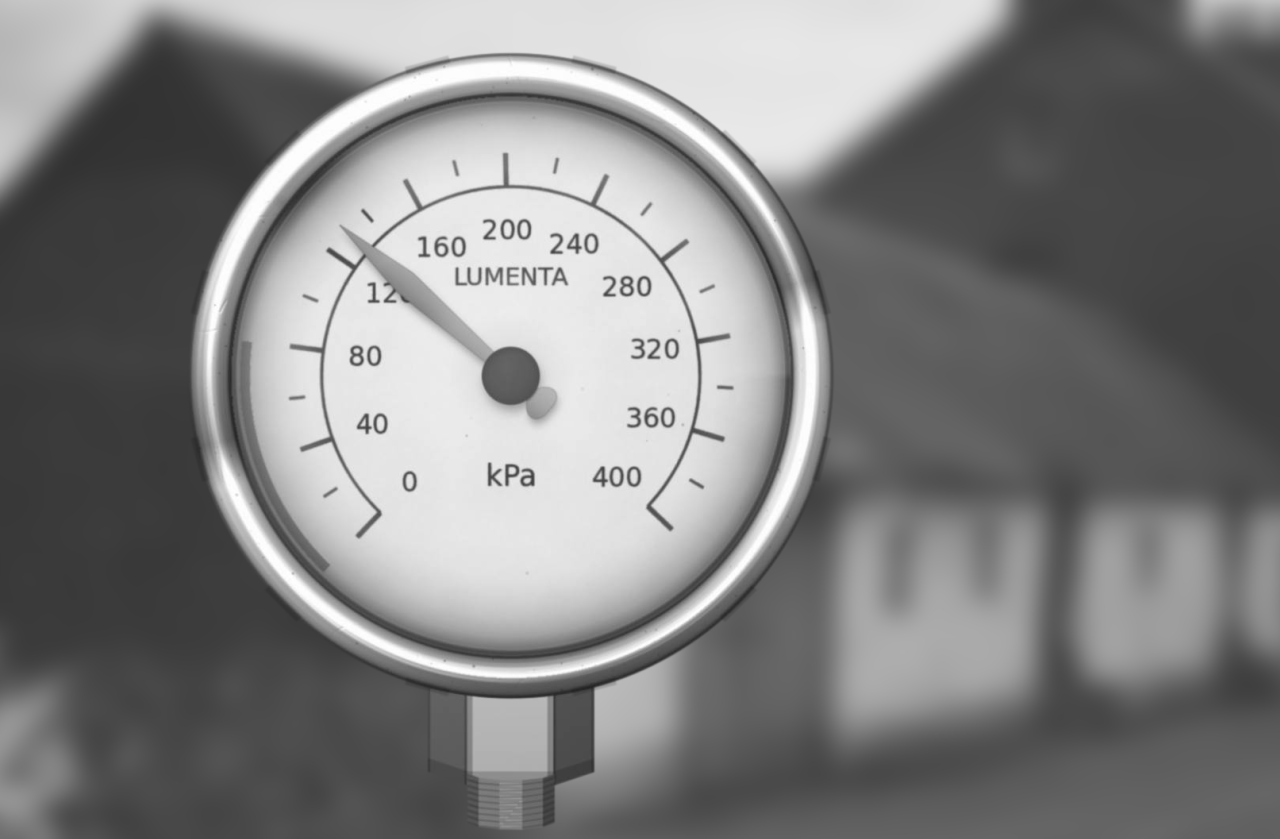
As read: value=130 unit=kPa
